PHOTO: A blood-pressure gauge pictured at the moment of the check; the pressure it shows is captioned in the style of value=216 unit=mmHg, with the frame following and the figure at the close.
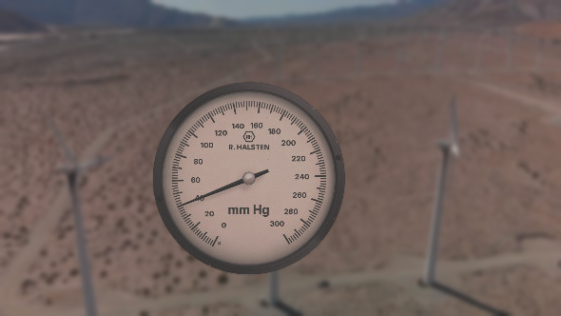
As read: value=40 unit=mmHg
